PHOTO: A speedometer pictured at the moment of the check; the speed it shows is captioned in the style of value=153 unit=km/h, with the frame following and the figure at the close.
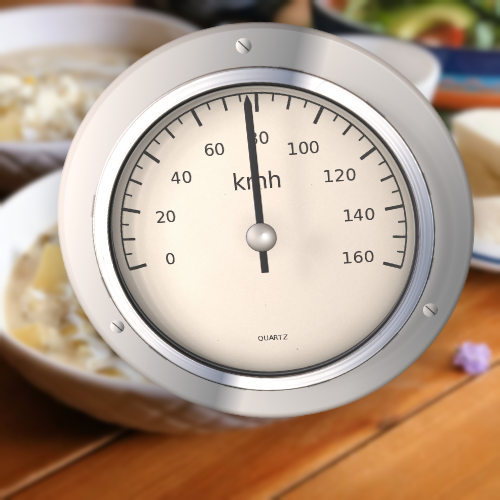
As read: value=77.5 unit=km/h
